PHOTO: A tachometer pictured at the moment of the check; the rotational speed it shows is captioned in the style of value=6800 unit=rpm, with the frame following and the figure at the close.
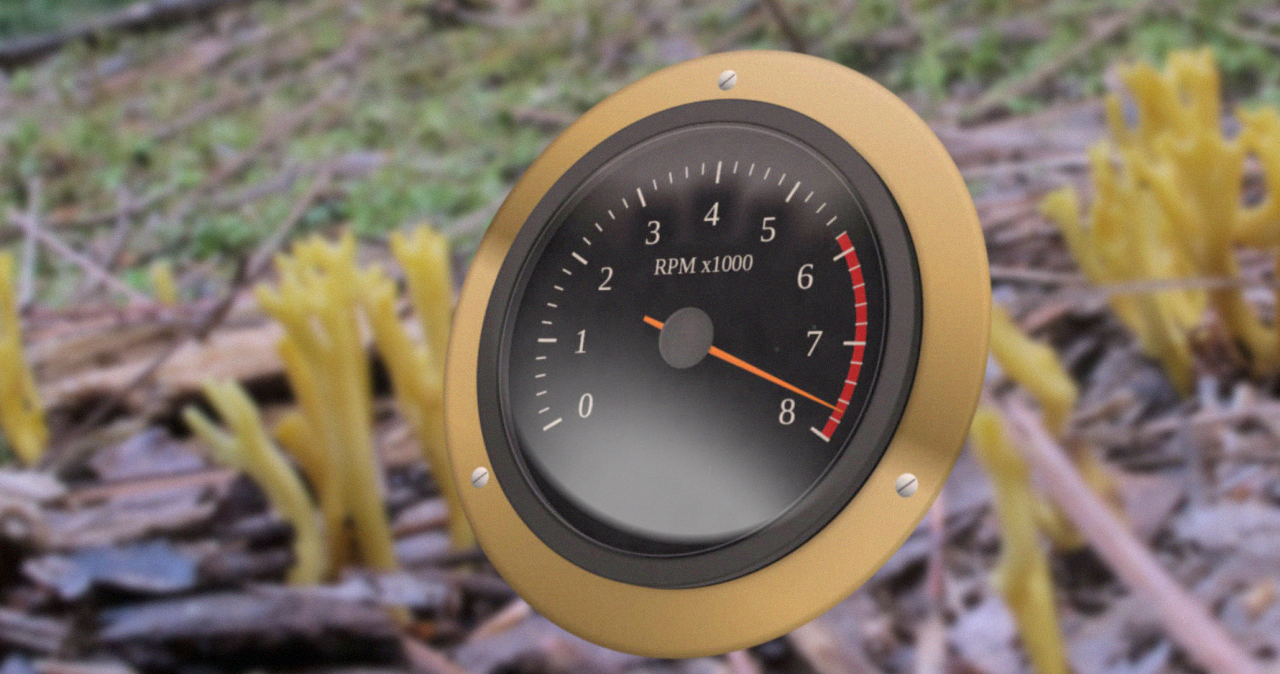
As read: value=7700 unit=rpm
